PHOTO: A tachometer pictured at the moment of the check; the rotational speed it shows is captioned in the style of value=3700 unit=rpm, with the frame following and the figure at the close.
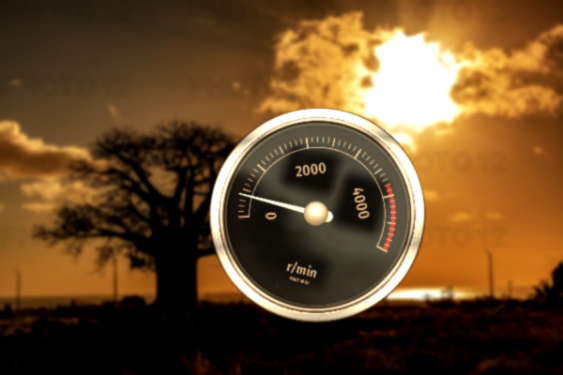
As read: value=400 unit=rpm
